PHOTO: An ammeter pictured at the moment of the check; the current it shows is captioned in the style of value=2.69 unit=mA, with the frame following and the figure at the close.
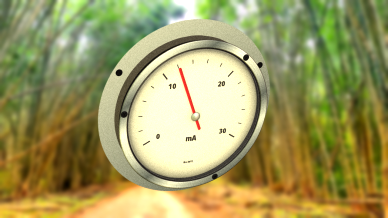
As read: value=12 unit=mA
